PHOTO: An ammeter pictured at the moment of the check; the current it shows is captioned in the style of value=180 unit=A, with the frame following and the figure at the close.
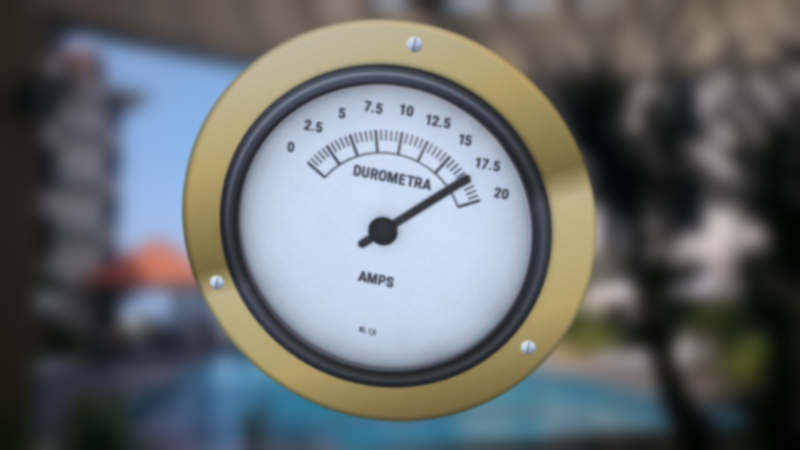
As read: value=17.5 unit=A
